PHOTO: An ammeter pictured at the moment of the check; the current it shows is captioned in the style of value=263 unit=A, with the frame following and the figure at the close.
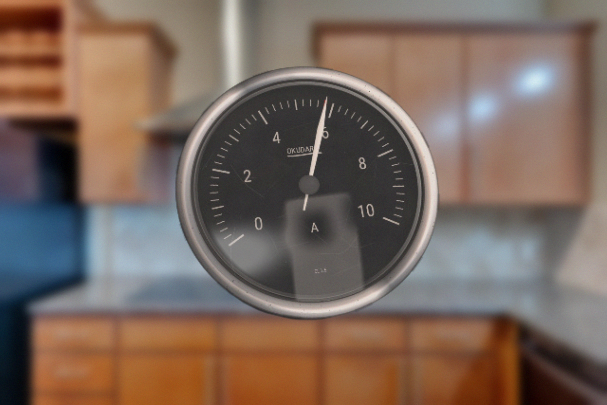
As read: value=5.8 unit=A
